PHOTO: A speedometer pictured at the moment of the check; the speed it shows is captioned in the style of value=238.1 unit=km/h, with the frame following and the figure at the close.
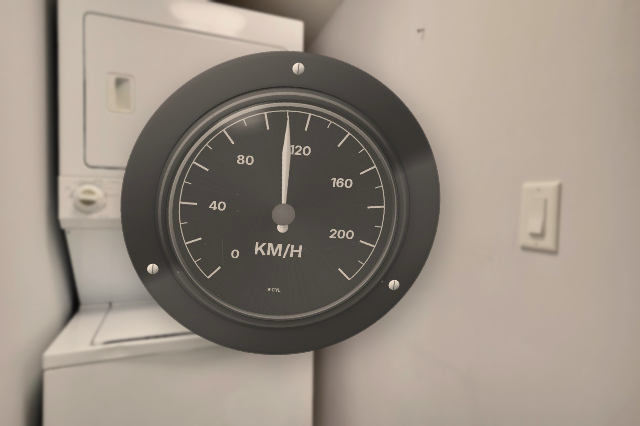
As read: value=110 unit=km/h
